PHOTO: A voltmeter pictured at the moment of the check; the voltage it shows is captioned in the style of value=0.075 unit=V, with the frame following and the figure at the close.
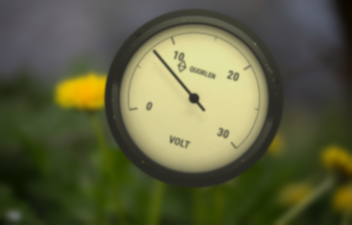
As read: value=7.5 unit=V
